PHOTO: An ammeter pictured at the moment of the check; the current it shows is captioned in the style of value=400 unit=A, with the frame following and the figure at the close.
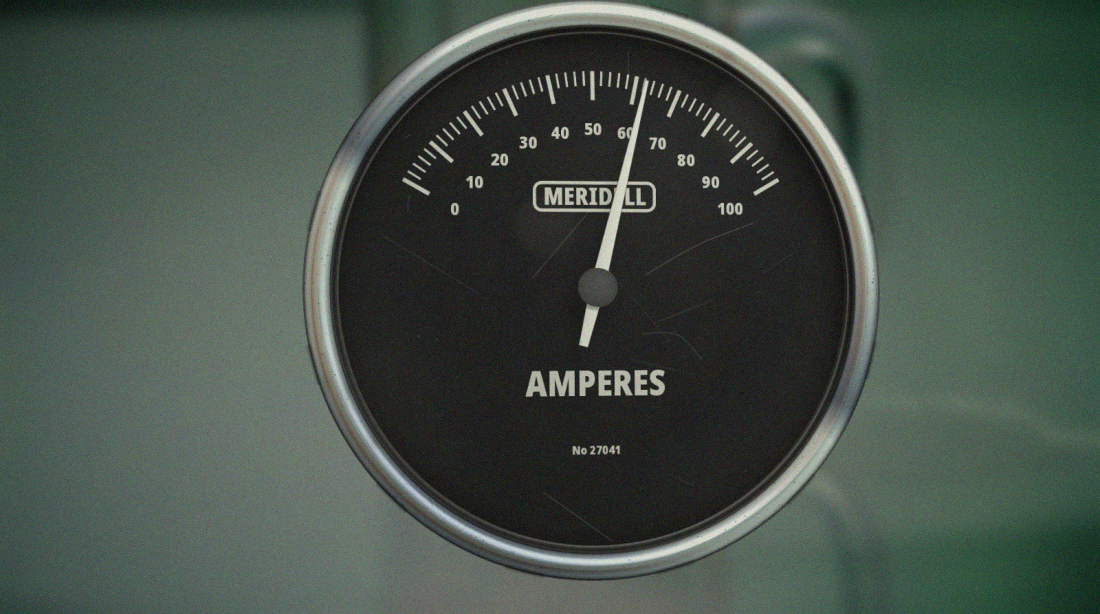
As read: value=62 unit=A
